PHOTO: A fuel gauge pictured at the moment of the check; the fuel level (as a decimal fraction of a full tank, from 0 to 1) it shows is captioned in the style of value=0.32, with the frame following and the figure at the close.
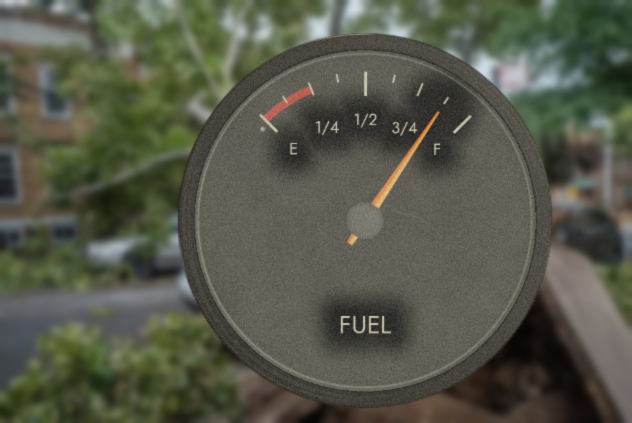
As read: value=0.875
